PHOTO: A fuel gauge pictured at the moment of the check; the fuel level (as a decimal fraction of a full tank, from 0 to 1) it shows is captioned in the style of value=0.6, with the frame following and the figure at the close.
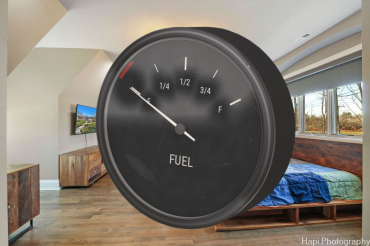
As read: value=0
